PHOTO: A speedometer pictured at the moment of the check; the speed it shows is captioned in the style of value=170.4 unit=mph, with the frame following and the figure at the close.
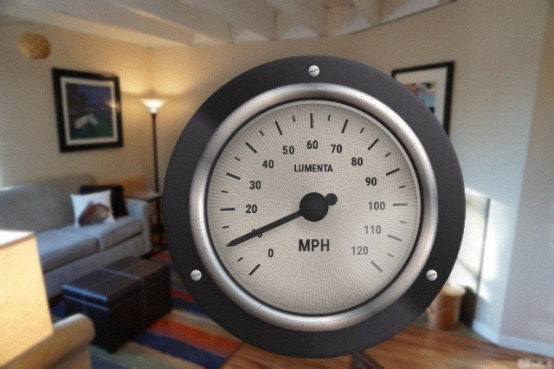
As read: value=10 unit=mph
